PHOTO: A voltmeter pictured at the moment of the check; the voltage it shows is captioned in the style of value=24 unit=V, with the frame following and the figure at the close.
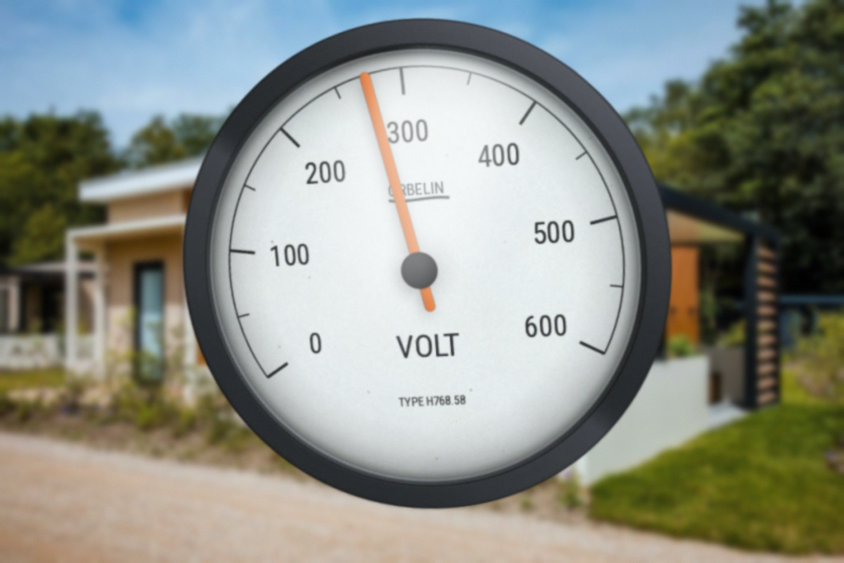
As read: value=275 unit=V
